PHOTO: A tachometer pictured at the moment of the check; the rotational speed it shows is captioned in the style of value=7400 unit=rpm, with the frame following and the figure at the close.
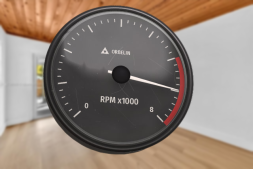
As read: value=7000 unit=rpm
